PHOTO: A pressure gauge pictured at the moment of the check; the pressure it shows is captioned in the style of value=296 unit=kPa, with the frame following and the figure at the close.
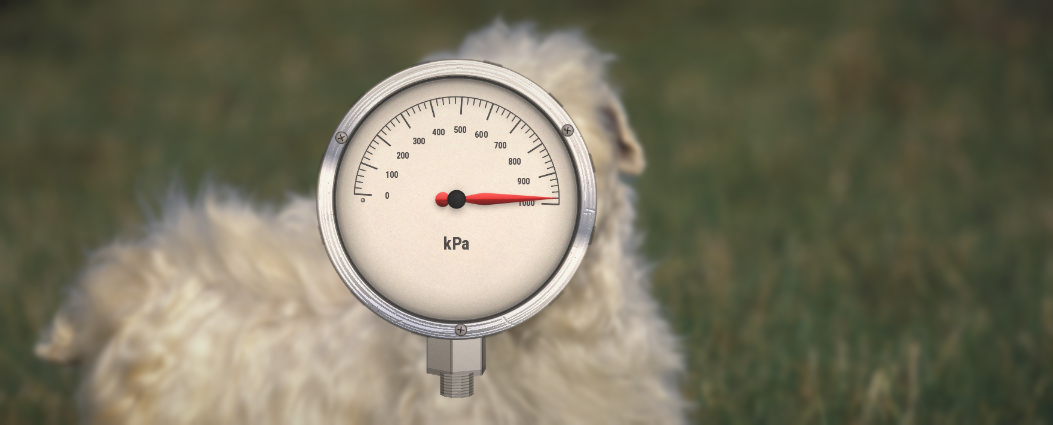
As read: value=980 unit=kPa
